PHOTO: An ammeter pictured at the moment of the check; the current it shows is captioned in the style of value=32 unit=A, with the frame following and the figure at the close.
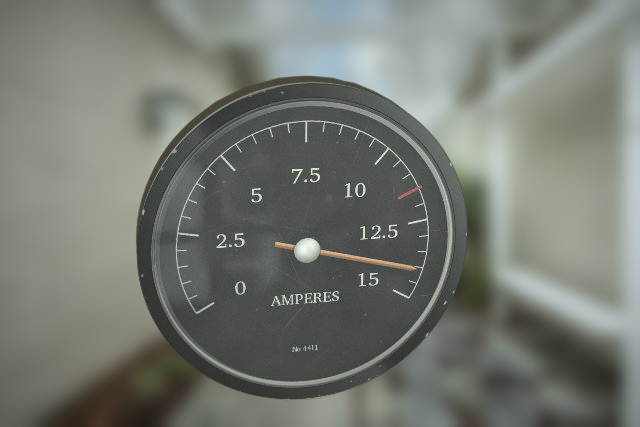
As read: value=14 unit=A
